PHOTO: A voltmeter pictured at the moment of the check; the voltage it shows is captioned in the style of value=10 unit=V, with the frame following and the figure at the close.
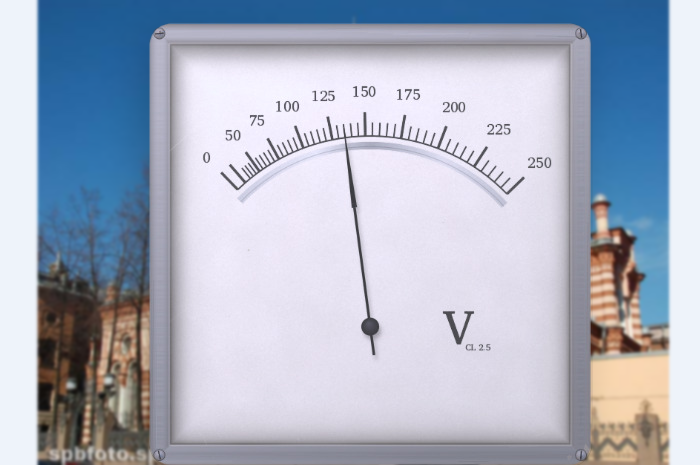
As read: value=135 unit=V
